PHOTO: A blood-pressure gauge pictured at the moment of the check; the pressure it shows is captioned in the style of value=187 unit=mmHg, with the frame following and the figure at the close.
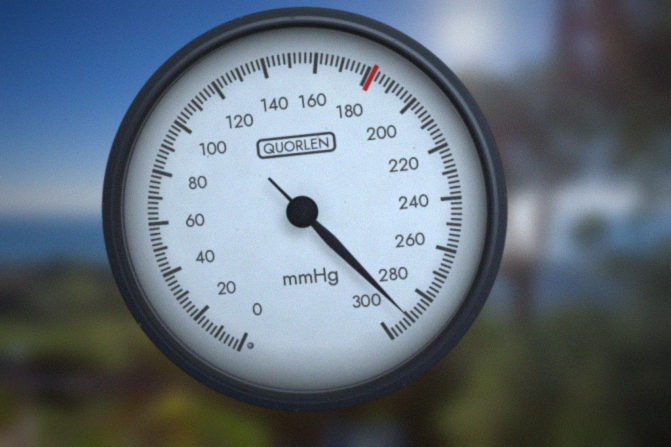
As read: value=290 unit=mmHg
